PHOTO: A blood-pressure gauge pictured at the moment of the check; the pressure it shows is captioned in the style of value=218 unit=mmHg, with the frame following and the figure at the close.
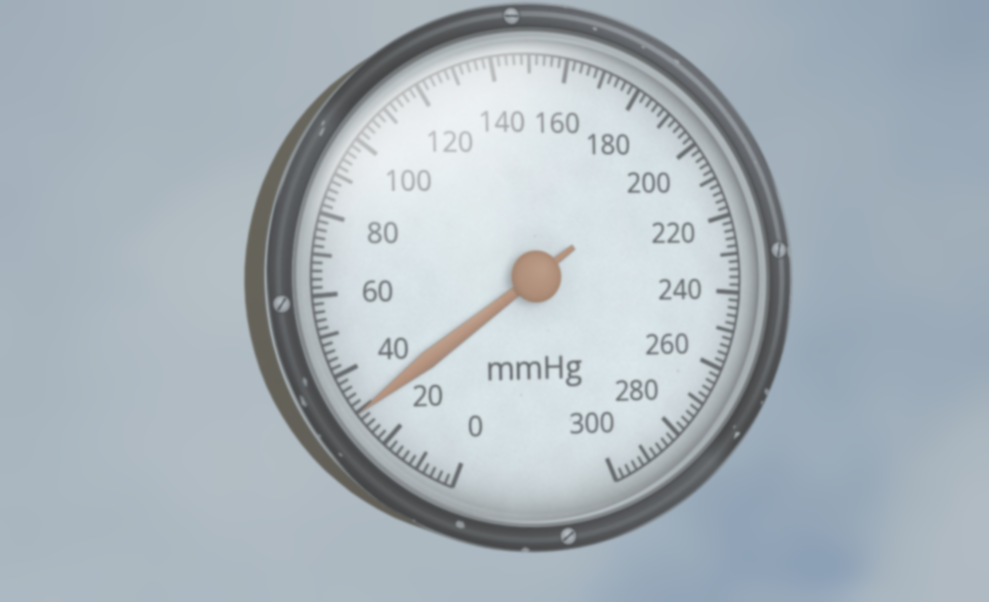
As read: value=30 unit=mmHg
